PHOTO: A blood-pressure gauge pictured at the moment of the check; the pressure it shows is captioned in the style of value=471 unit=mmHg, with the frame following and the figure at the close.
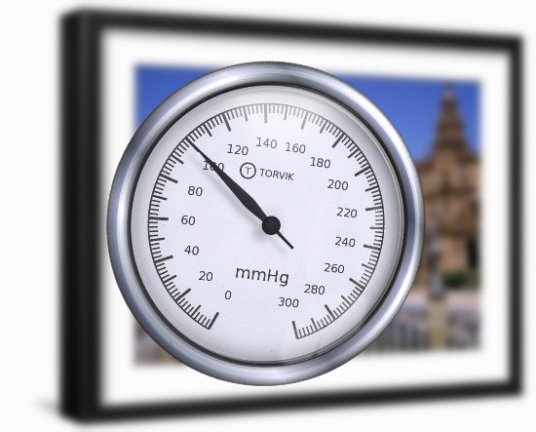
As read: value=100 unit=mmHg
